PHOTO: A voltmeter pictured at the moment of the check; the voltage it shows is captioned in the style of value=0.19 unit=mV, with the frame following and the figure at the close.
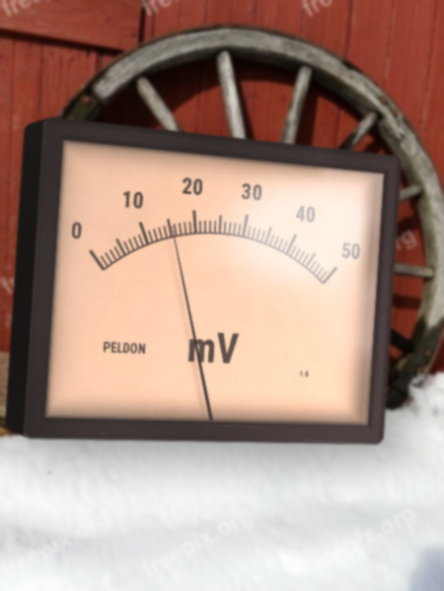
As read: value=15 unit=mV
